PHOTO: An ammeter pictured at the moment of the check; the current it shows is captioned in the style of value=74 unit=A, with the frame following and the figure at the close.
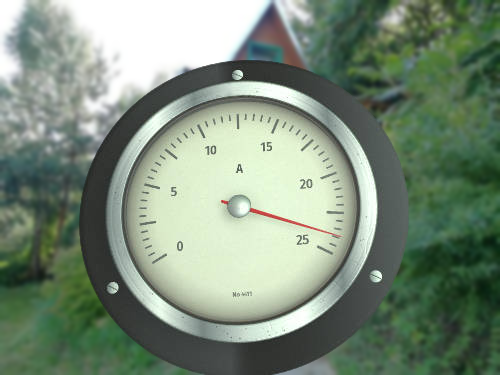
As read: value=24 unit=A
